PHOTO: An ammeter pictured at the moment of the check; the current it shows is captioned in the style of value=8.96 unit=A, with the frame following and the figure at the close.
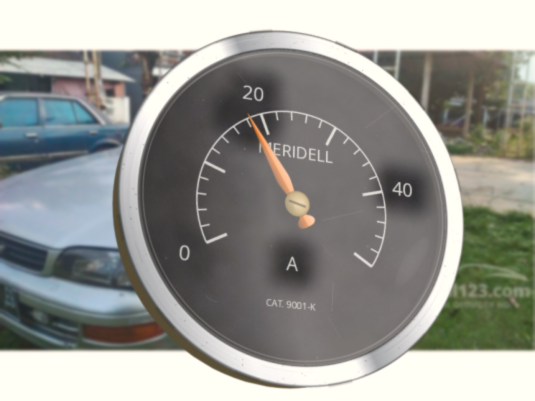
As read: value=18 unit=A
